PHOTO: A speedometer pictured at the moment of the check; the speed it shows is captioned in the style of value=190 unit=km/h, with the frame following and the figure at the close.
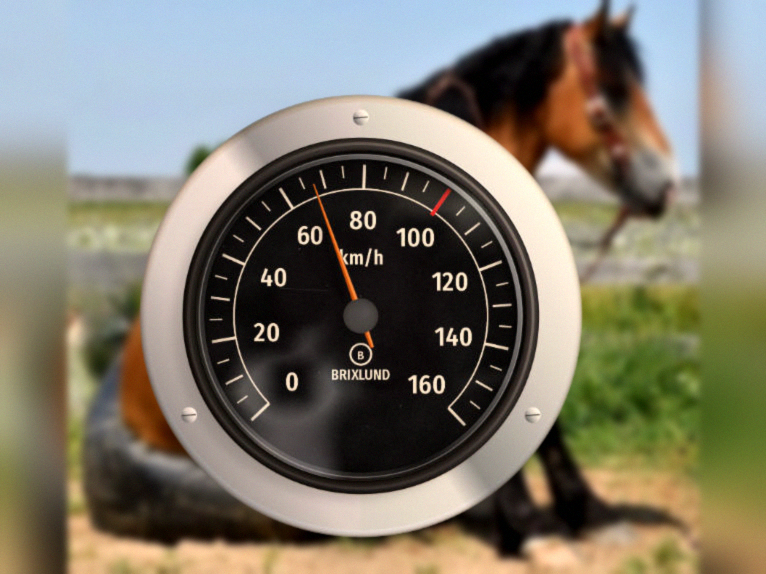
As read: value=67.5 unit=km/h
